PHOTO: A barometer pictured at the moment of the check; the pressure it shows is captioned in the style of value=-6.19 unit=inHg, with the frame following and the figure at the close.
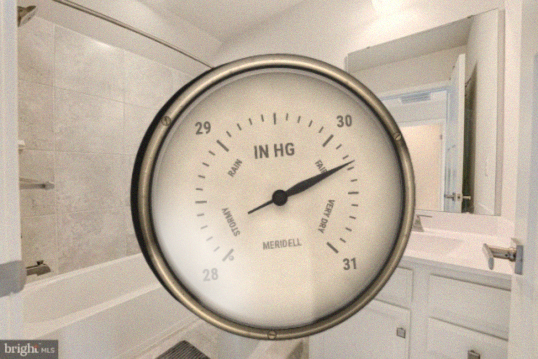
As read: value=30.25 unit=inHg
